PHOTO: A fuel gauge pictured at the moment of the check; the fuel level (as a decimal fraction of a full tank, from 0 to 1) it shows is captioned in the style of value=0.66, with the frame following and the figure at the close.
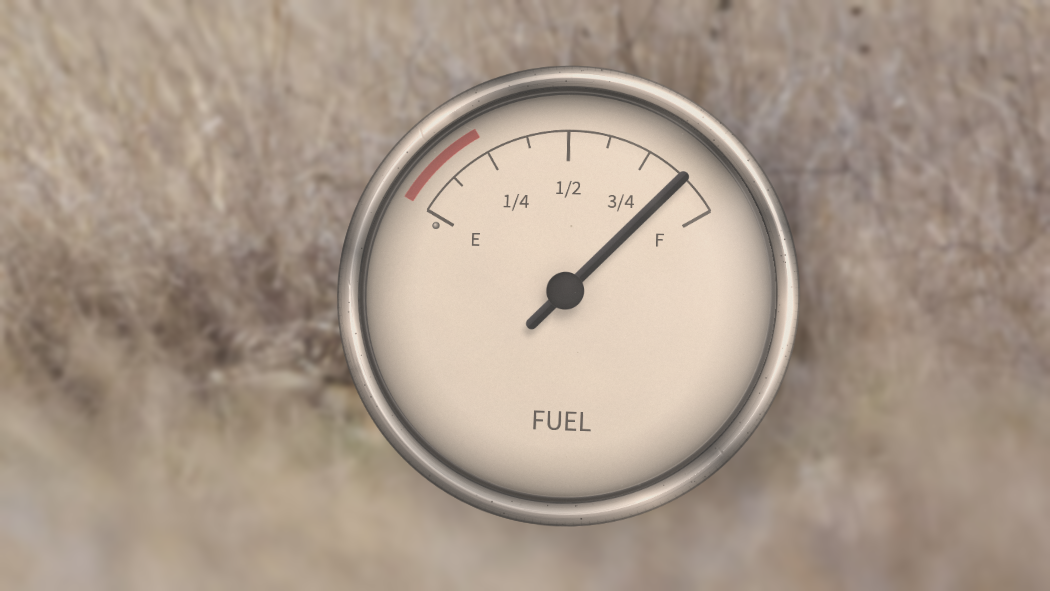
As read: value=0.875
